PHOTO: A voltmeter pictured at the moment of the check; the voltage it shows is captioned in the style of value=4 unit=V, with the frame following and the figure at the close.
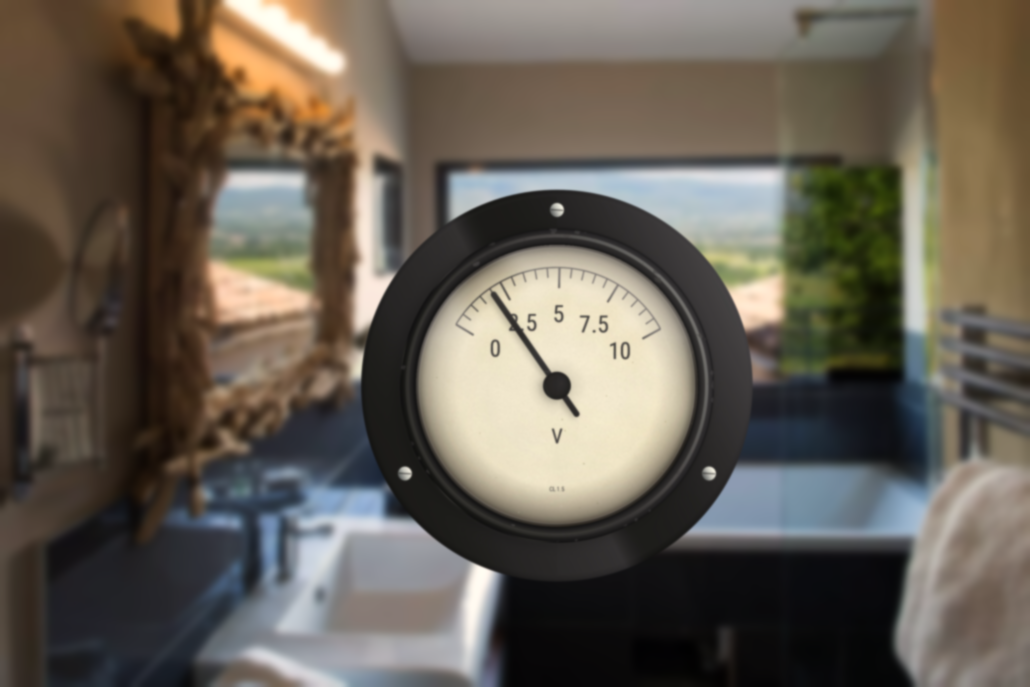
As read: value=2 unit=V
